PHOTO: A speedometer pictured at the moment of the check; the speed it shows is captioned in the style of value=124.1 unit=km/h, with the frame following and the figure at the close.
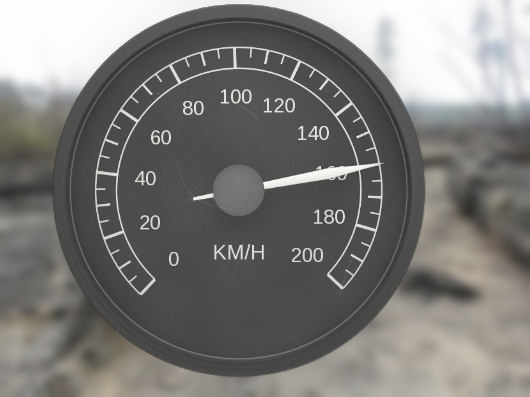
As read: value=160 unit=km/h
